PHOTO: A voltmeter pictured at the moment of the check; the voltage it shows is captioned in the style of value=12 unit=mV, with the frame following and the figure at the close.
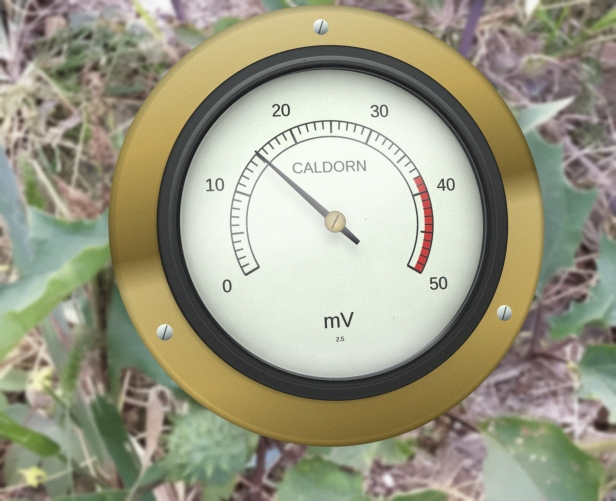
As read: value=15 unit=mV
